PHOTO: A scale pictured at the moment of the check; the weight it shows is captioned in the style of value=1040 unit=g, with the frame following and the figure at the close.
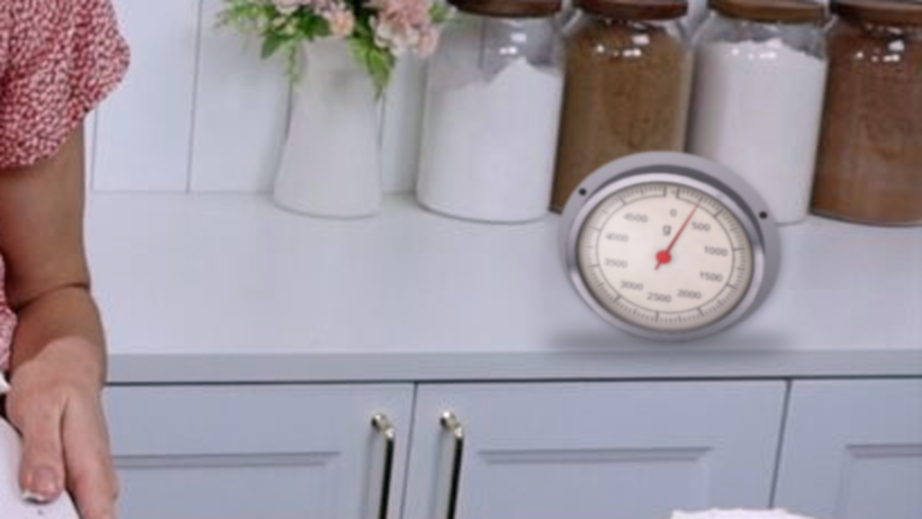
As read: value=250 unit=g
